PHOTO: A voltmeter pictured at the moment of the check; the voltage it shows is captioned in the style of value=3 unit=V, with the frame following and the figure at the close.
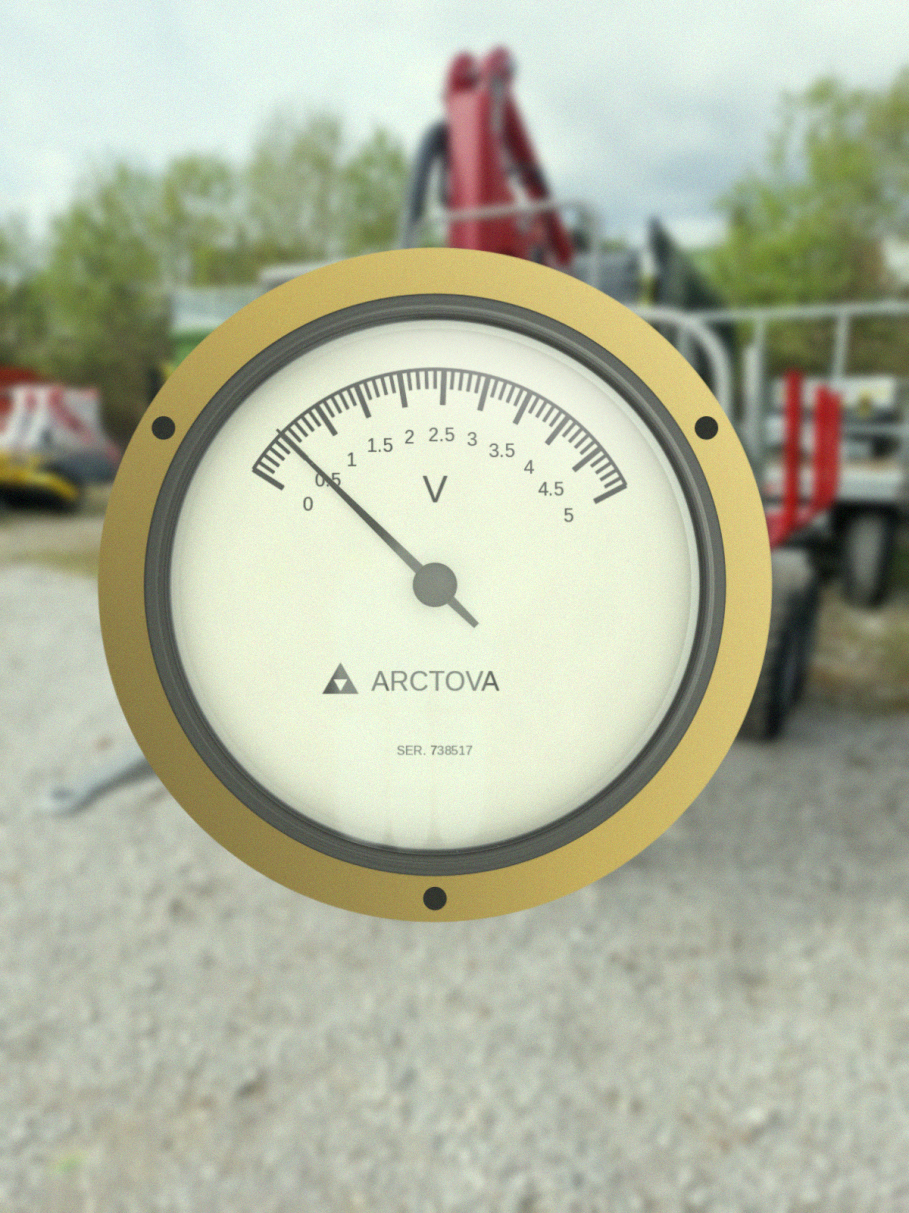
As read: value=0.5 unit=V
